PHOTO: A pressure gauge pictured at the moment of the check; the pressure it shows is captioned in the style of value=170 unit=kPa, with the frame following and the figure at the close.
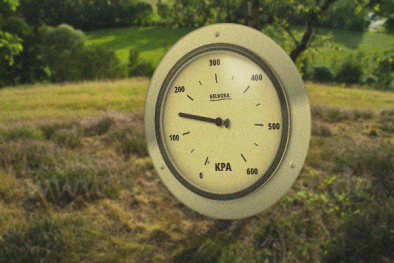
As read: value=150 unit=kPa
